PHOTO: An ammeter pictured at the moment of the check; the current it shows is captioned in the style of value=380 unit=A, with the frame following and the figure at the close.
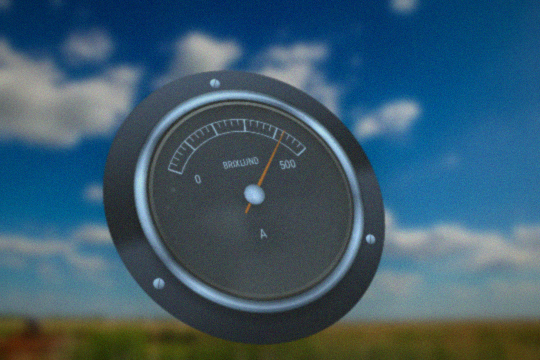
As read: value=420 unit=A
